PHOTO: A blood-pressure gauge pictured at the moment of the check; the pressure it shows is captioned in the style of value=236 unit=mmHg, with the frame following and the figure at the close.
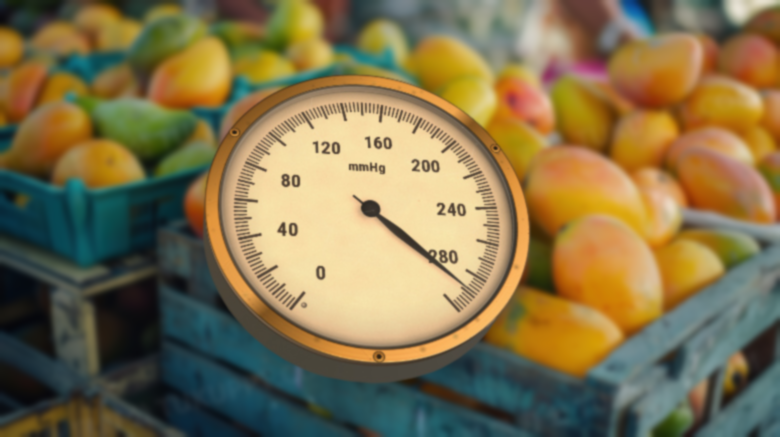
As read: value=290 unit=mmHg
